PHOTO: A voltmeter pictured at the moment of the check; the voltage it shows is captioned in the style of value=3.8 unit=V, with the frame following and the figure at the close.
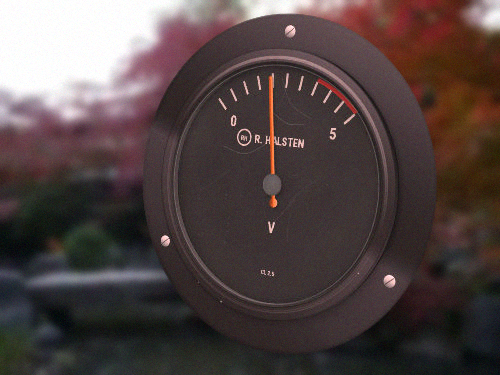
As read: value=2 unit=V
